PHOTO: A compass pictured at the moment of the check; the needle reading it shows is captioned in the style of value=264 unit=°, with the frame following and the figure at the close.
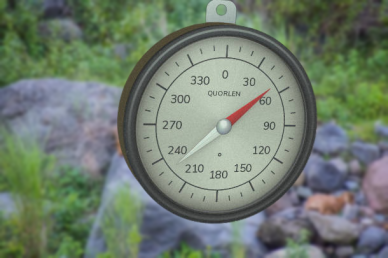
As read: value=50 unit=°
